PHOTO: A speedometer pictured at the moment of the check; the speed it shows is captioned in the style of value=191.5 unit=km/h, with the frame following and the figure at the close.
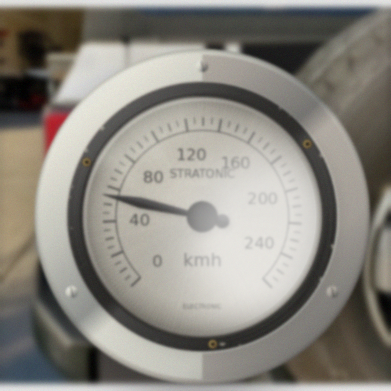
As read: value=55 unit=km/h
